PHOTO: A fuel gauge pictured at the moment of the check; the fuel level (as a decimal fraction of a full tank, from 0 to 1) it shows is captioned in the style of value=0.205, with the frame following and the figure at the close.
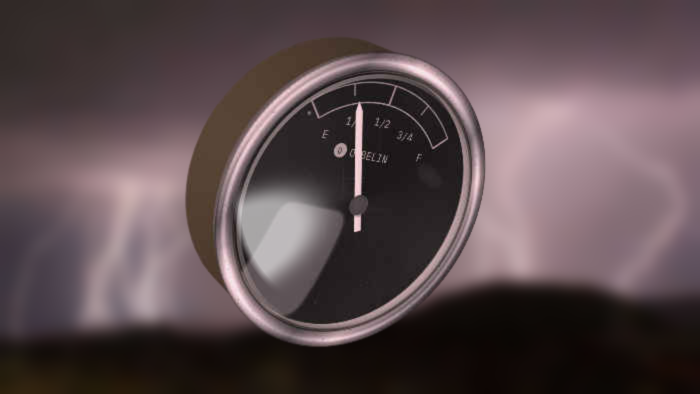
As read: value=0.25
